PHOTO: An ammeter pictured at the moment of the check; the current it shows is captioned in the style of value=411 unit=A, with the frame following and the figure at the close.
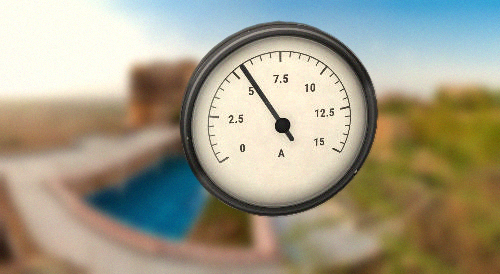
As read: value=5.5 unit=A
